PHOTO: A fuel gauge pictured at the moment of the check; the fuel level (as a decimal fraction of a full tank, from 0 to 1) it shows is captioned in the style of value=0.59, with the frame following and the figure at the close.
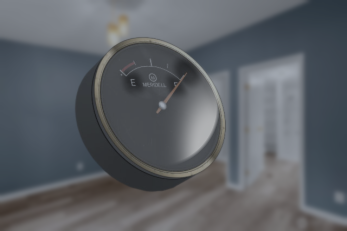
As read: value=1
